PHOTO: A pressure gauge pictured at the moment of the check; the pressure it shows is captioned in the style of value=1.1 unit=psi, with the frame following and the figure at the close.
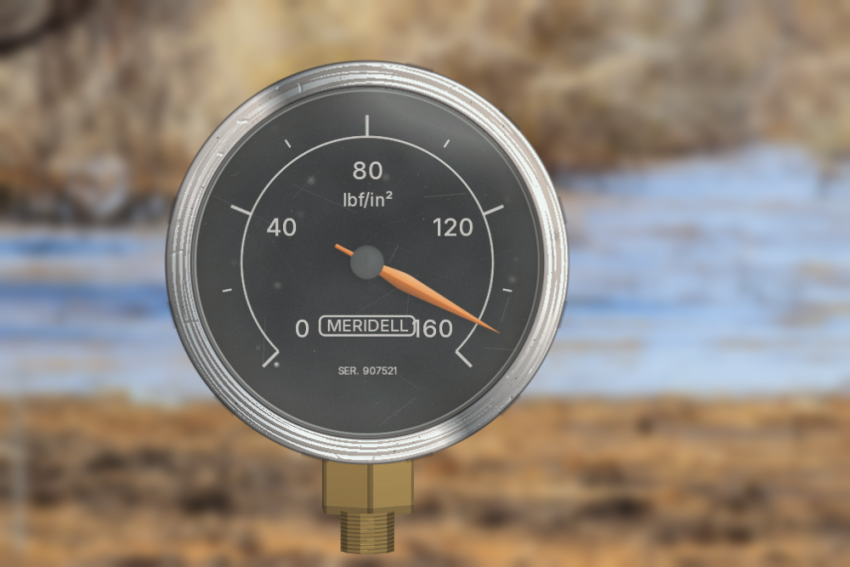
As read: value=150 unit=psi
